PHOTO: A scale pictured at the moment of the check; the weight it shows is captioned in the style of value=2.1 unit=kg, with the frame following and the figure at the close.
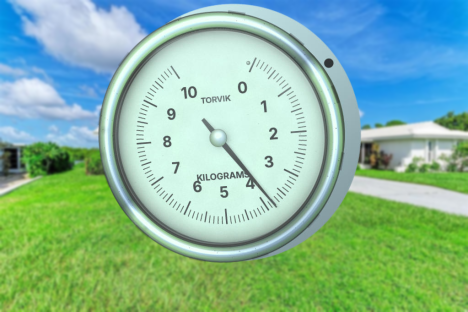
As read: value=3.8 unit=kg
